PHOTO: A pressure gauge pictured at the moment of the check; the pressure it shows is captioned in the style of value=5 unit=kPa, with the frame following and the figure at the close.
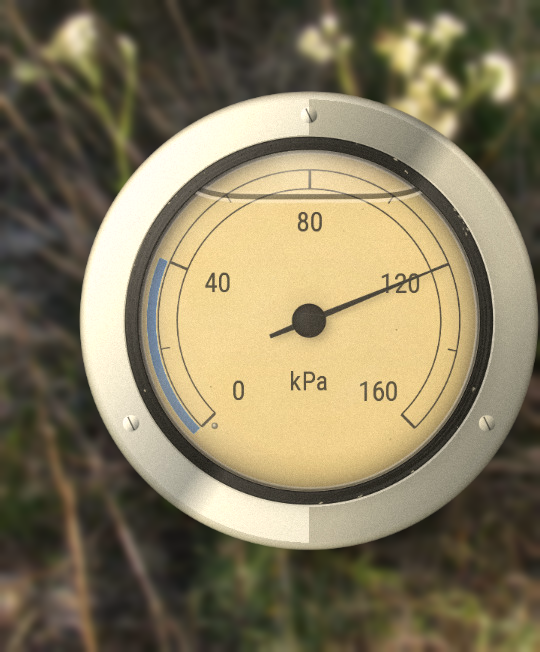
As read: value=120 unit=kPa
